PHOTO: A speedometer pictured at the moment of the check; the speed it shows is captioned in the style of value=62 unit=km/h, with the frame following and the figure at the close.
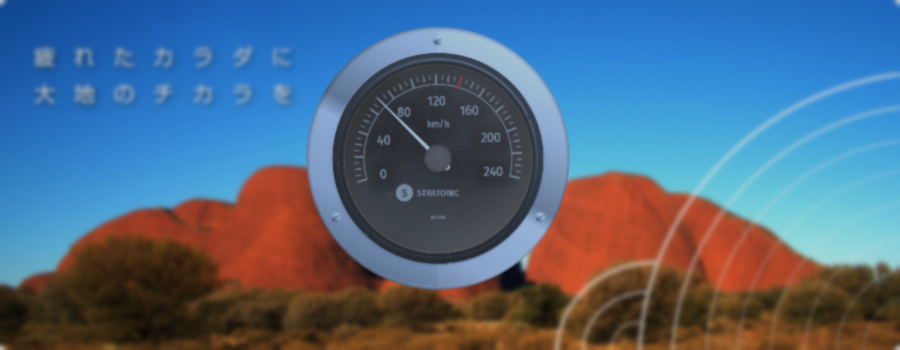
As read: value=70 unit=km/h
